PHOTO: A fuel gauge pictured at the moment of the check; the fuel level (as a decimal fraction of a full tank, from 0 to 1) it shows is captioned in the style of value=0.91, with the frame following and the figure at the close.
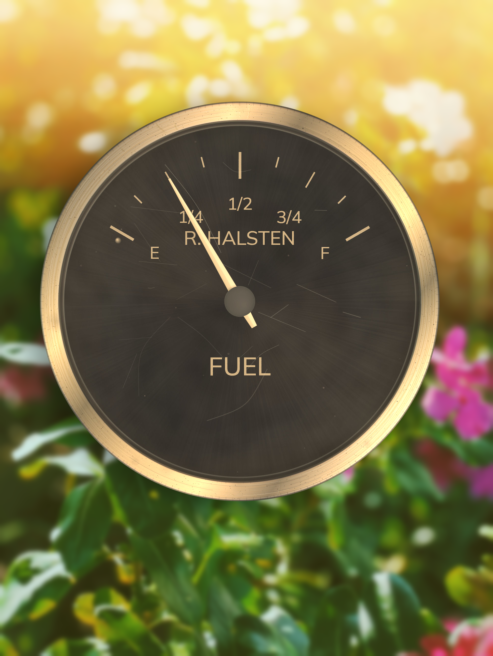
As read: value=0.25
